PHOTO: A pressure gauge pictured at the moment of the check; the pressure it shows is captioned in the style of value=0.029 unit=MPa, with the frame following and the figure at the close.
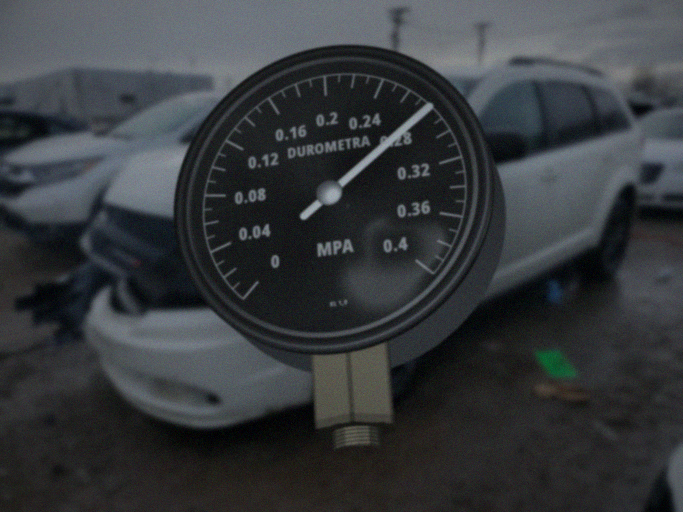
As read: value=0.28 unit=MPa
